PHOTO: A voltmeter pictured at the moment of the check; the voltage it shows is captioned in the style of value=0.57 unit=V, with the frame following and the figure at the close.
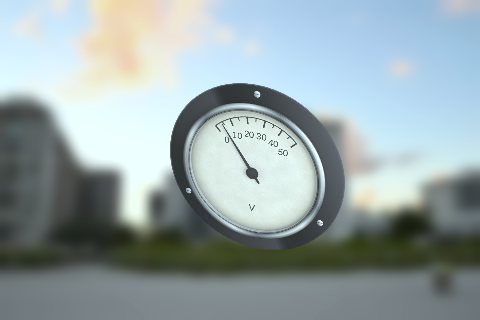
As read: value=5 unit=V
